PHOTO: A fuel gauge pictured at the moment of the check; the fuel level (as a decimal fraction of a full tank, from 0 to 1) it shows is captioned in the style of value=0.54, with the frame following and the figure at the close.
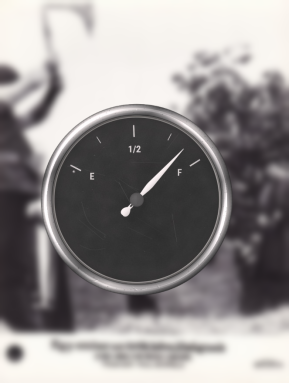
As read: value=0.875
